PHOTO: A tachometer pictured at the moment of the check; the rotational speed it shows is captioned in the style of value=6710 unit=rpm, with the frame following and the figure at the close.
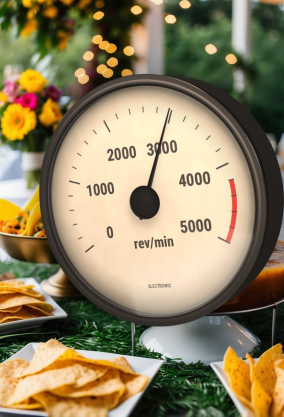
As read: value=3000 unit=rpm
